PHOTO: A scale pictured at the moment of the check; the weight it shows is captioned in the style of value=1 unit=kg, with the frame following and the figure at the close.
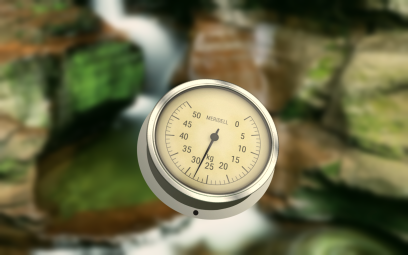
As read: value=28 unit=kg
